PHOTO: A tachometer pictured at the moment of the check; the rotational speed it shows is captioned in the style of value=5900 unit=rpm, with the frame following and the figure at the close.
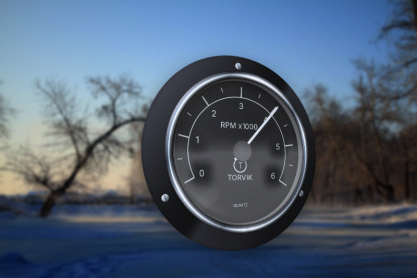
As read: value=4000 unit=rpm
